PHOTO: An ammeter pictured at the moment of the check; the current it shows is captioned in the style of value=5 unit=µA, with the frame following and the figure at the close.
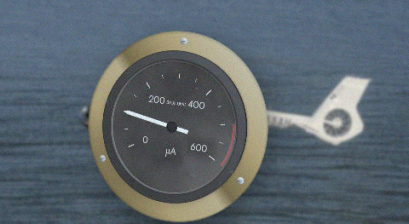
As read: value=100 unit=µA
